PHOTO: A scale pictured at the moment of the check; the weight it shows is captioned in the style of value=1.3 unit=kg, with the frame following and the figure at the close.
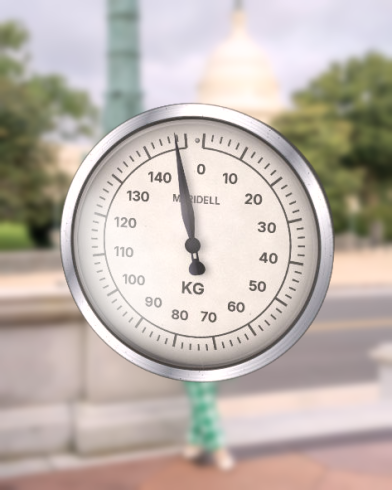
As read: value=148 unit=kg
